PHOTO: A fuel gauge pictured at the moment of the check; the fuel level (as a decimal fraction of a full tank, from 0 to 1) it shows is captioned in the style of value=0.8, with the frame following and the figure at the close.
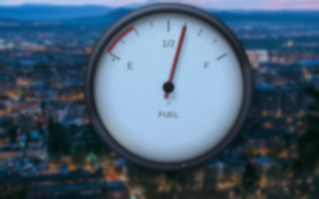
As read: value=0.625
